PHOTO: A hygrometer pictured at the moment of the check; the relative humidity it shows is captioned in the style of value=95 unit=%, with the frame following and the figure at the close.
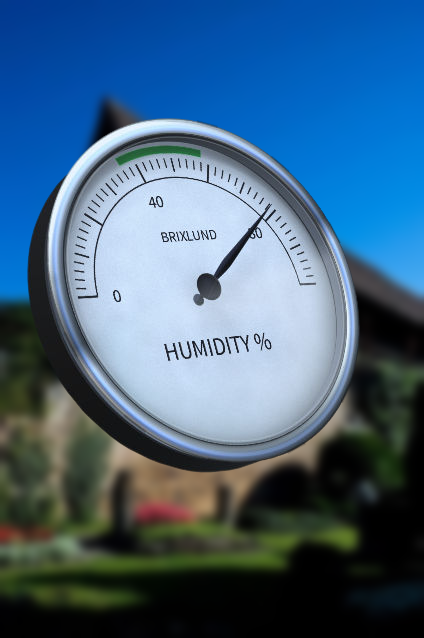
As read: value=78 unit=%
